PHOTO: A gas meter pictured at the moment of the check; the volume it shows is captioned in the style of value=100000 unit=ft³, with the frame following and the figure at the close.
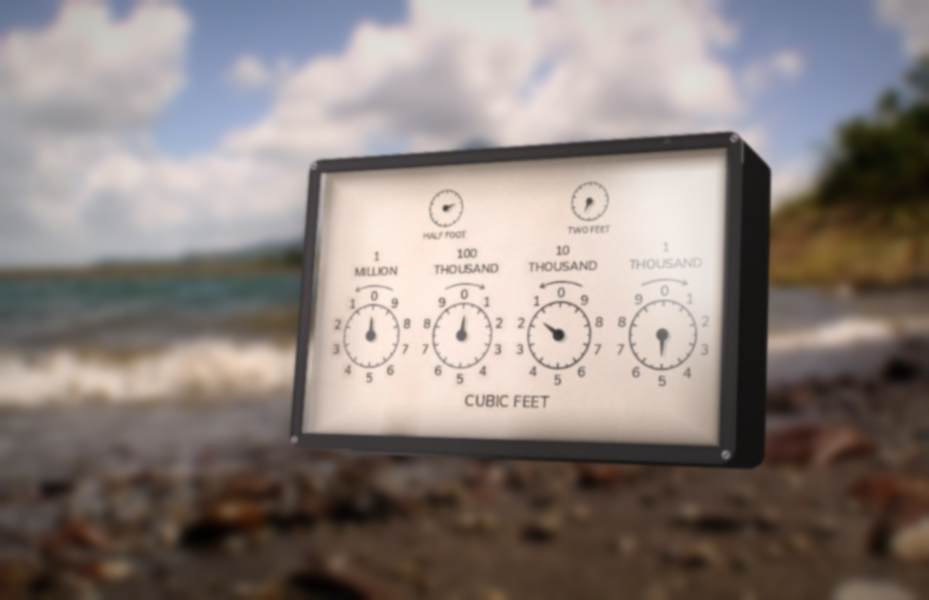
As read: value=1500 unit=ft³
